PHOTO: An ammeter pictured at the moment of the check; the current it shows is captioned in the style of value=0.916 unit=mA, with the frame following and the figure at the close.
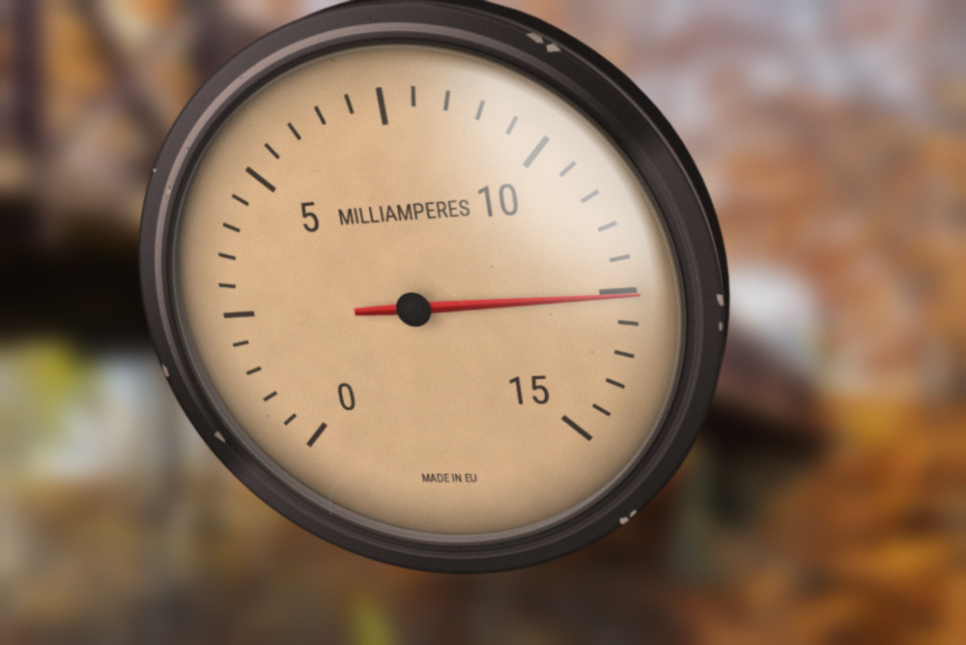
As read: value=12.5 unit=mA
